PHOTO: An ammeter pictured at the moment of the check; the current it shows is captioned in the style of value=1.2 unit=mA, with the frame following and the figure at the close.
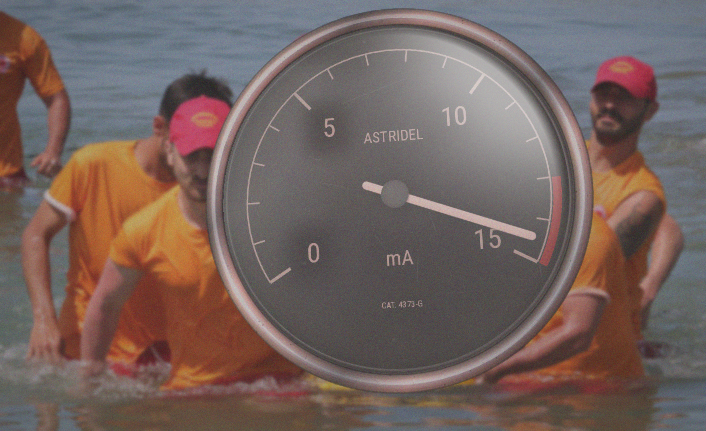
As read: value=14.5 unit=mA
